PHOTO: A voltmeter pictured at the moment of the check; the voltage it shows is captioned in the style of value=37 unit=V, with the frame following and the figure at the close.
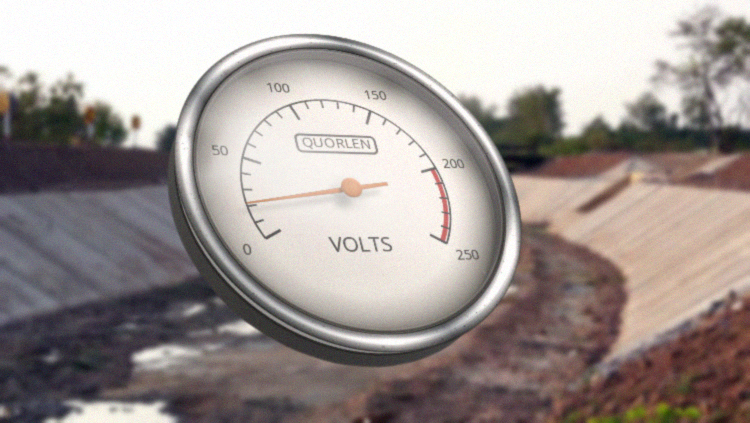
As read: value=20 unit=V
